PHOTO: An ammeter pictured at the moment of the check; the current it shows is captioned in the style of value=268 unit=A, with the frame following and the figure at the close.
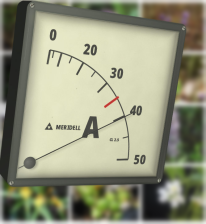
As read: value=40 unit=A
